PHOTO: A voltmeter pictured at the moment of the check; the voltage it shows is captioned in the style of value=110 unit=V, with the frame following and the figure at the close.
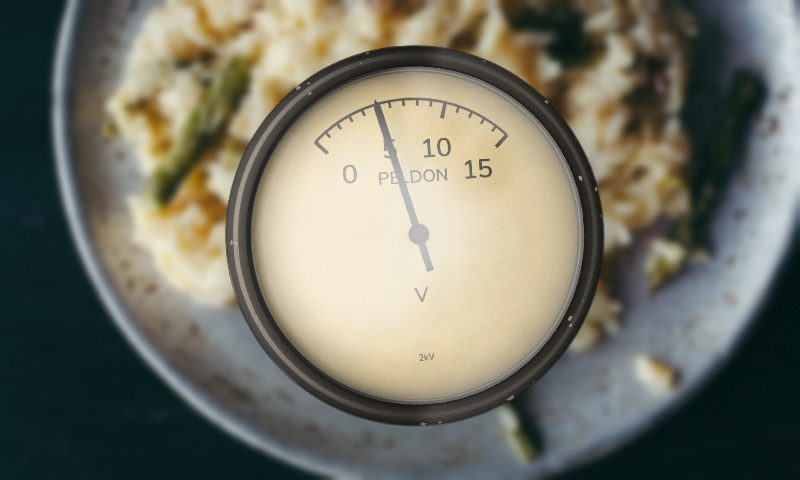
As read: value=5 unit=V
